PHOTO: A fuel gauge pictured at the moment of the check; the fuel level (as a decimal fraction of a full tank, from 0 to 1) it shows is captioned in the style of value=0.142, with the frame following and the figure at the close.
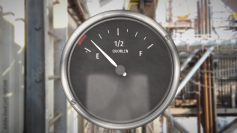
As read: value=0.125
